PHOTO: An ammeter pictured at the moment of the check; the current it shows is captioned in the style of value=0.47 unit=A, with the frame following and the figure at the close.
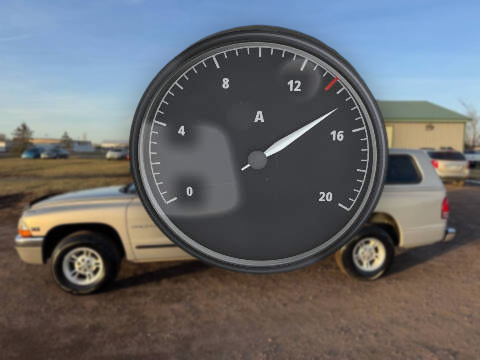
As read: value=14.5 unit=A
